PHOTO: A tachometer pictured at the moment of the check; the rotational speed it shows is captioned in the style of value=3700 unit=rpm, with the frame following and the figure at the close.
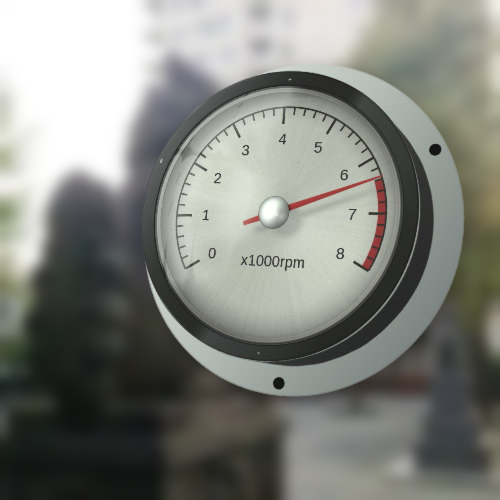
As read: value=6400 unit=rpm
